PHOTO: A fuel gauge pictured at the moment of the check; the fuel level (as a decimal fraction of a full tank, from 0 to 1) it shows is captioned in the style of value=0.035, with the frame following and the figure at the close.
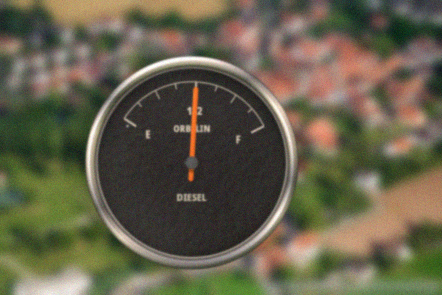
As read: value=0.5
